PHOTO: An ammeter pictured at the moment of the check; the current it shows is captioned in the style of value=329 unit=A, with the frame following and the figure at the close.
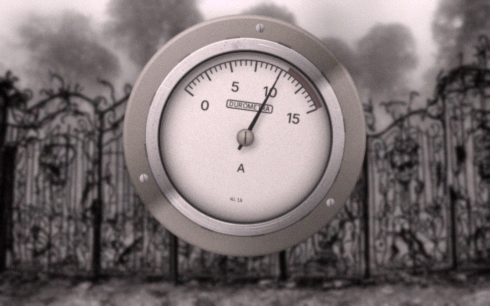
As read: value=10 unit=A
